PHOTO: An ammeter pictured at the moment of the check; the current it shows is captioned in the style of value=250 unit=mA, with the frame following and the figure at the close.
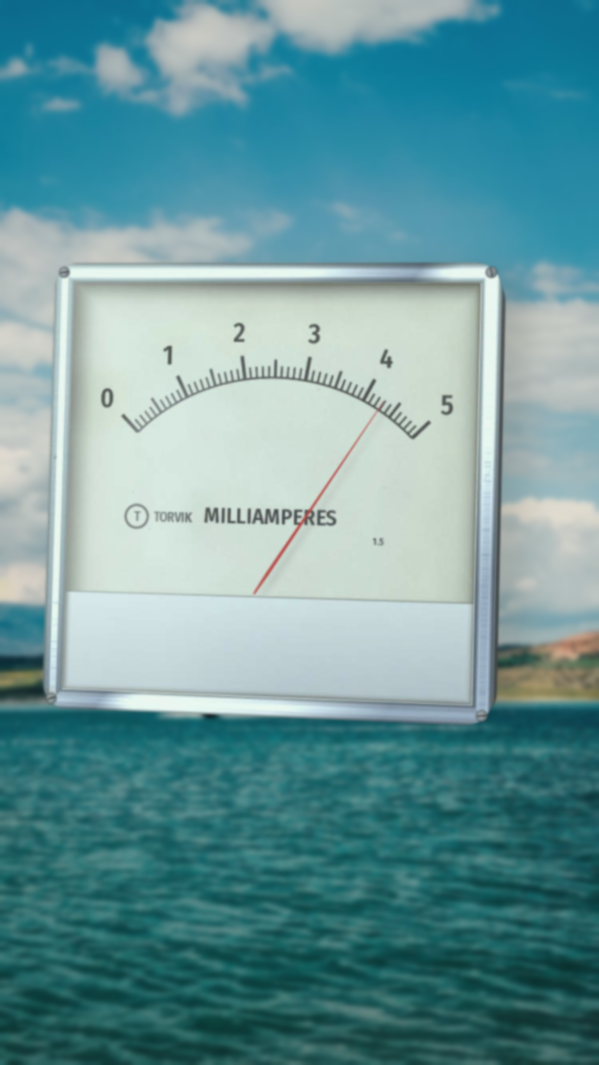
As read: value=4.3 unit=mA
